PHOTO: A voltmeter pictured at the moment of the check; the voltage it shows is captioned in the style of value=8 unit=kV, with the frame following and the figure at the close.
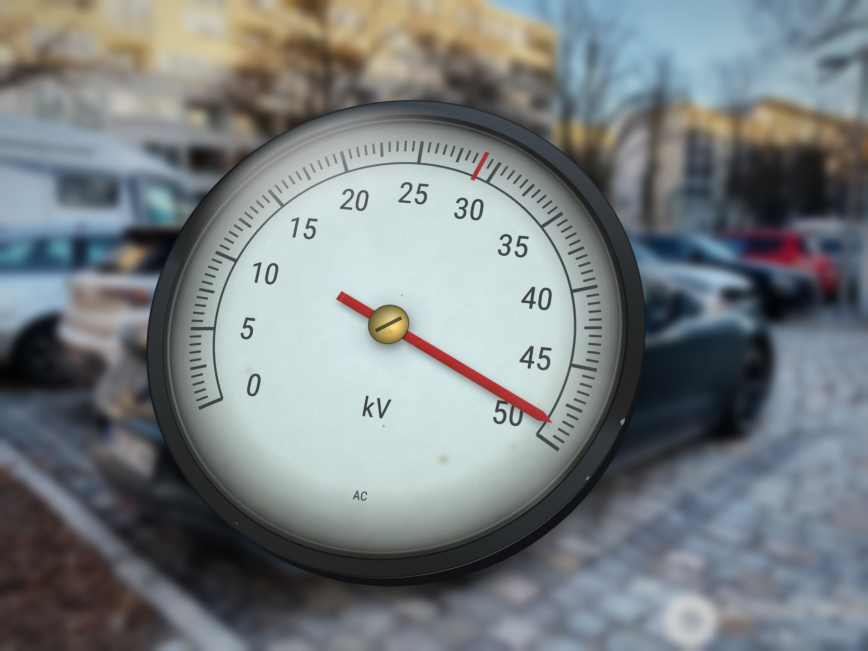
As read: value=49 unit=kV
